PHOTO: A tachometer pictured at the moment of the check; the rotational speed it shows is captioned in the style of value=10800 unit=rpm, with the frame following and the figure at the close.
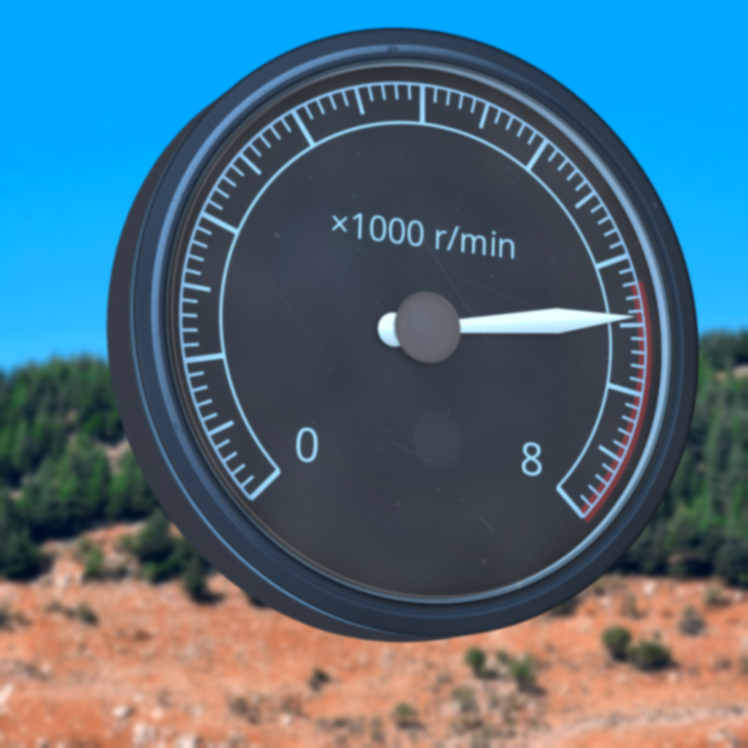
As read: value=6450 unit=rpm
